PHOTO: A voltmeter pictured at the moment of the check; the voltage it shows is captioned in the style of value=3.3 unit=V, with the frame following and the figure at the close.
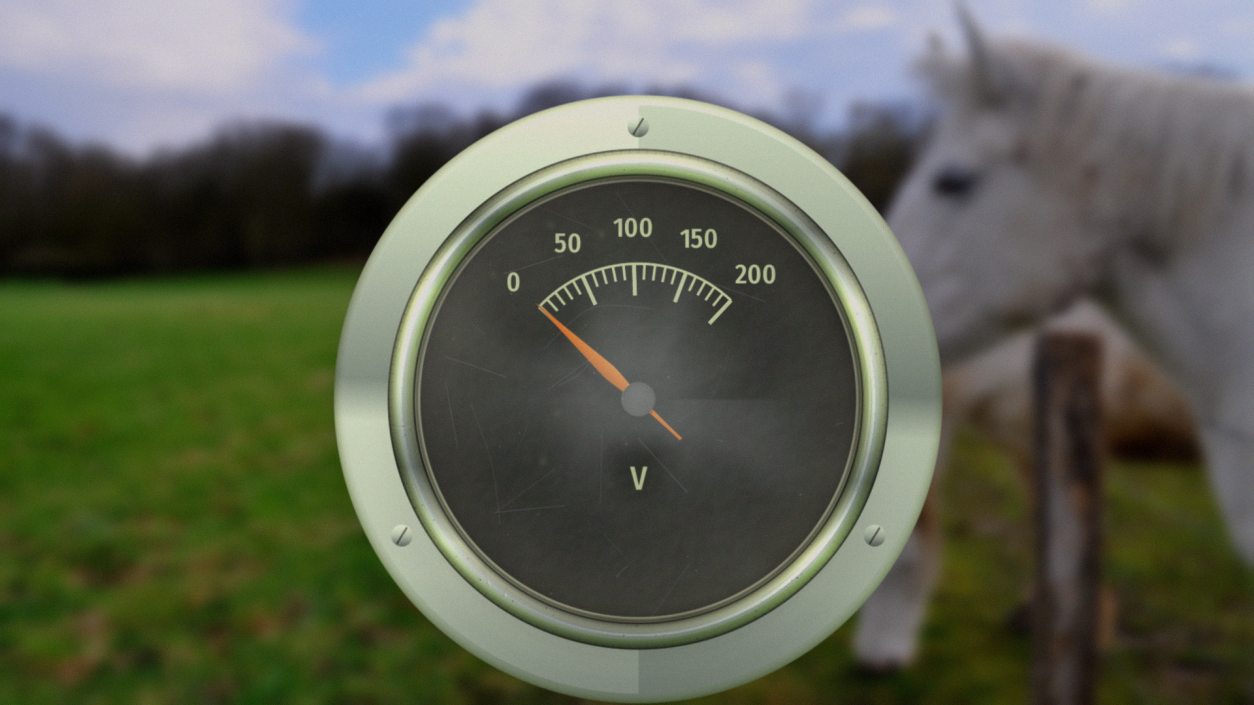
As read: value=0 unit=V
